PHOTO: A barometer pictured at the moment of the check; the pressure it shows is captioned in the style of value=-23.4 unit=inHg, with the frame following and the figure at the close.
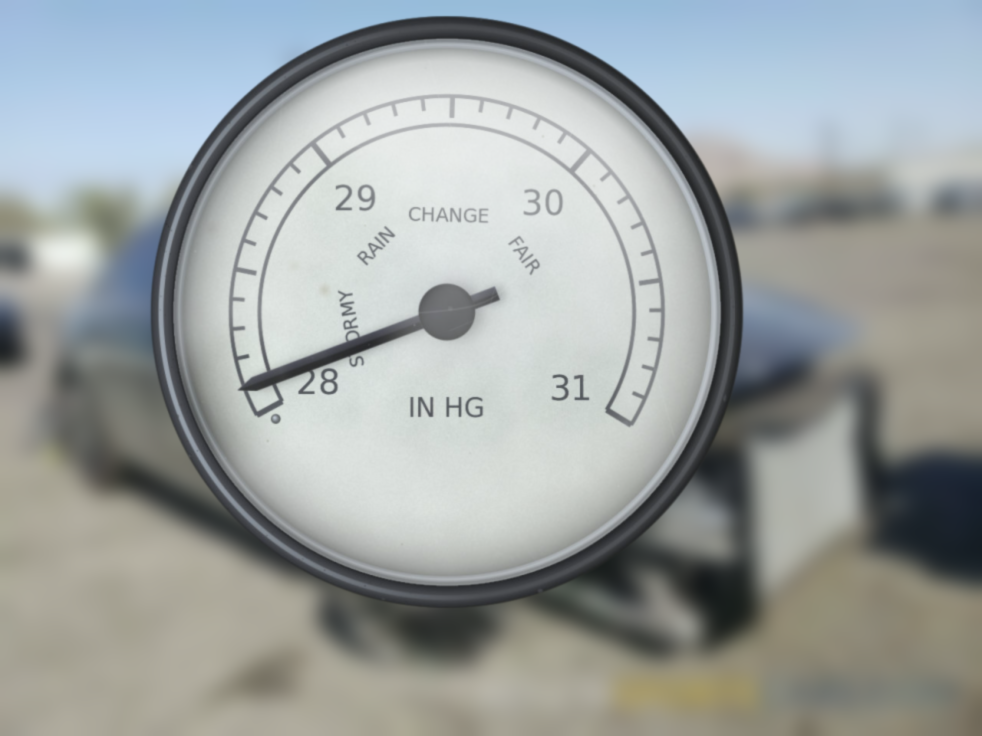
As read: value=28.1 unit=inHg
